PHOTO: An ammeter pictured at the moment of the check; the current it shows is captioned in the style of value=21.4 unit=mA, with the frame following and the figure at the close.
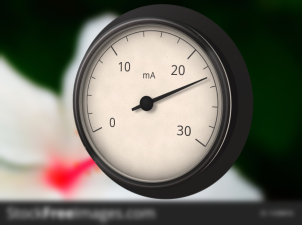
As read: value=23 unit=mA
